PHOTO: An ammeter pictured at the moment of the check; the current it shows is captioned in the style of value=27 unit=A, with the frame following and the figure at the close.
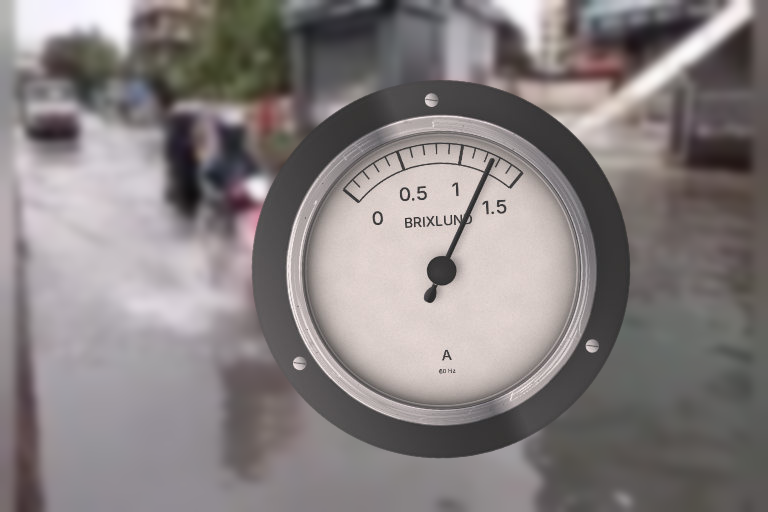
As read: value=1.25 unit=A
